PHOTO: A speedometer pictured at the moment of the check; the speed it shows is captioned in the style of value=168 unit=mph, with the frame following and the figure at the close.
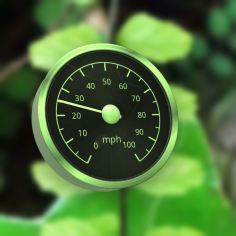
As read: value=25 unit=mph
